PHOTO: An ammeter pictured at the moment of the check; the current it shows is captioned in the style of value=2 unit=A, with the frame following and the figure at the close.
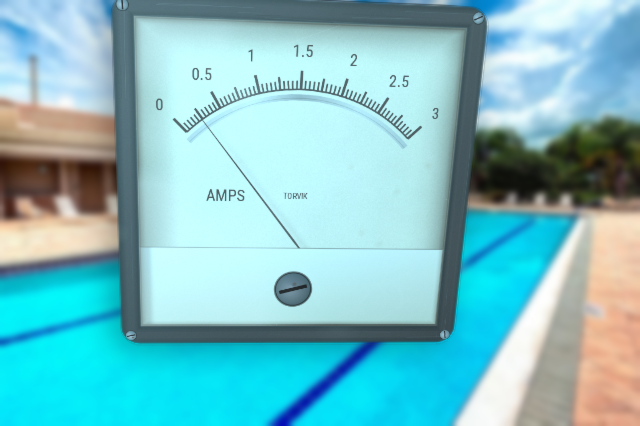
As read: value=0.25 unit=A
